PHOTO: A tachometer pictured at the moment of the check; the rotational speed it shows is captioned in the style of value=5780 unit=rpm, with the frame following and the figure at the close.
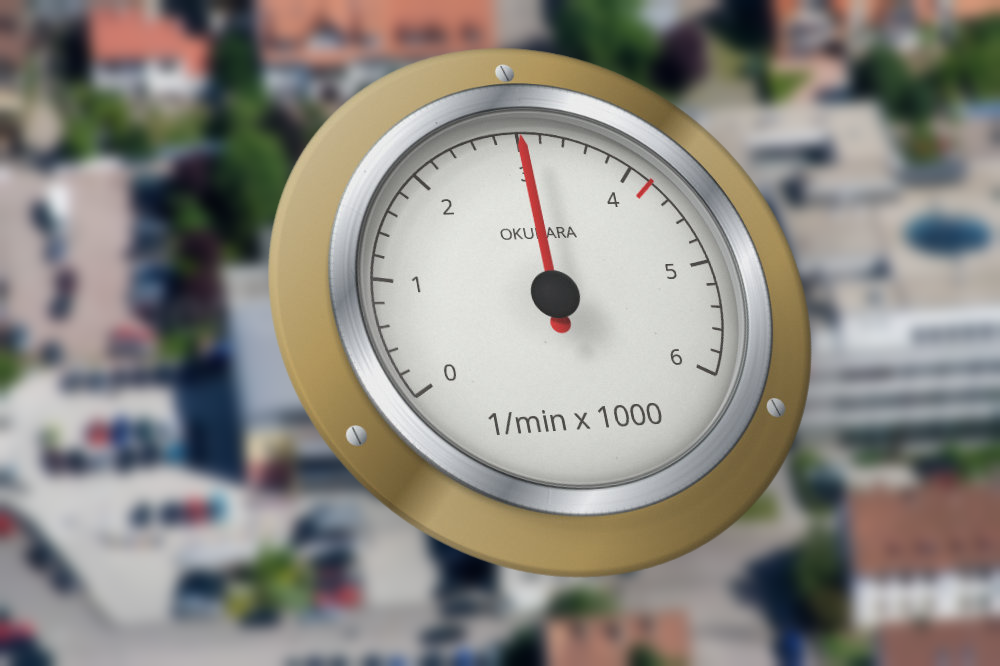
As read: value=3000 unit=rpm
